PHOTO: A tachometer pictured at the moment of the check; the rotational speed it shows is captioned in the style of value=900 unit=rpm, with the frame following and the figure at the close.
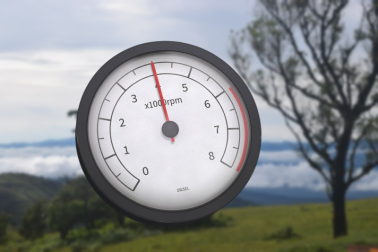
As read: value=4000 unit=rpm
